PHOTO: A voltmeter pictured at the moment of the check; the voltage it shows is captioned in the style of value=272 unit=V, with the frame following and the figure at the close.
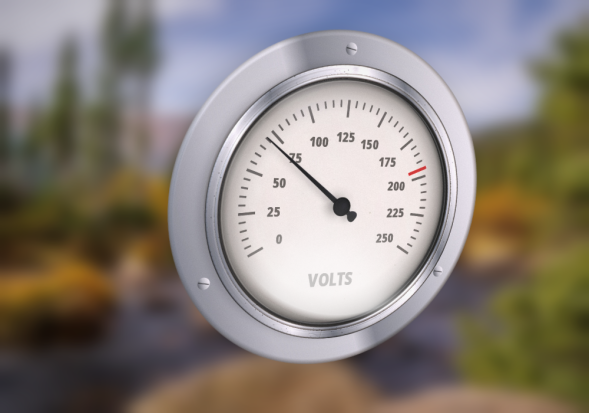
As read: value=70 unit=V
